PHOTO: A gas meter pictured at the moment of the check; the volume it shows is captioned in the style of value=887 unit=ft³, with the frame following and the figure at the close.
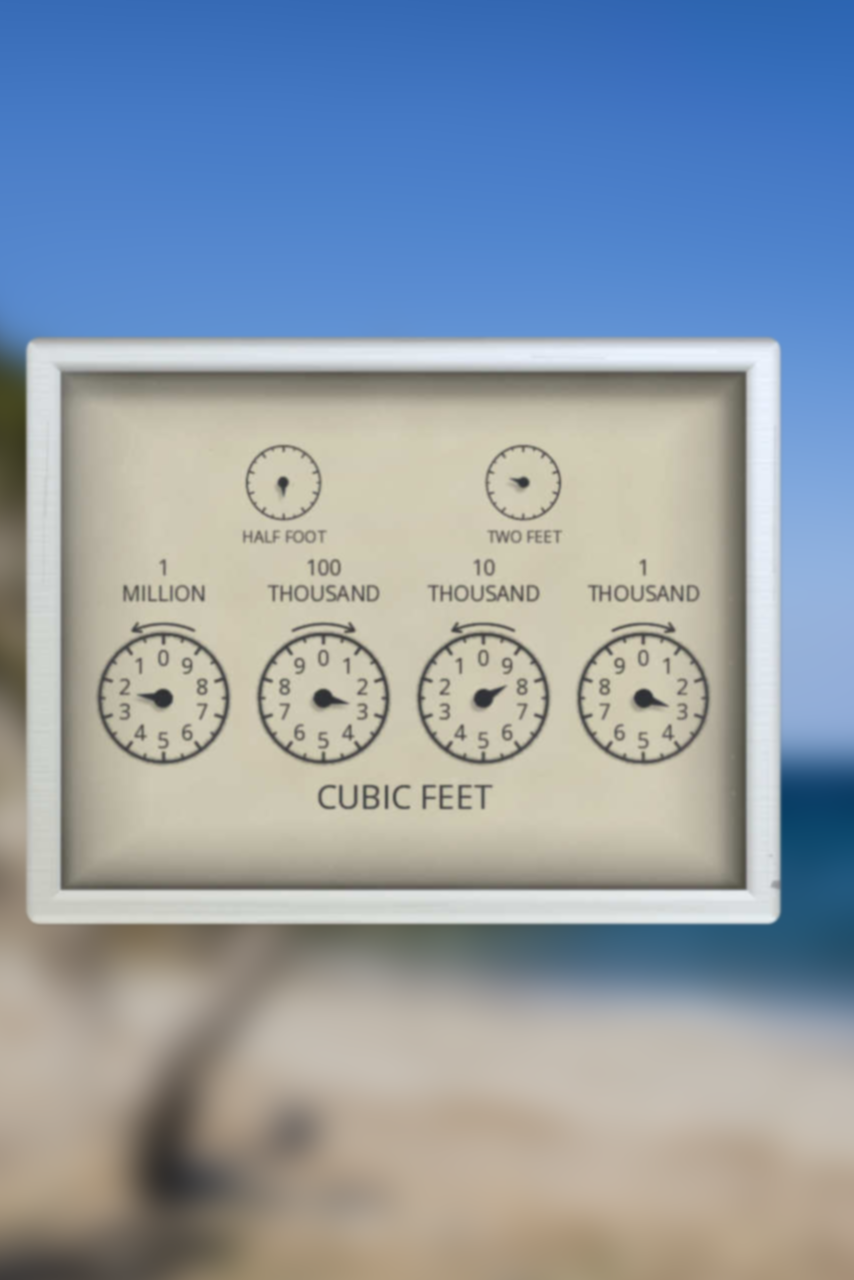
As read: value=228300 unit=ft³
